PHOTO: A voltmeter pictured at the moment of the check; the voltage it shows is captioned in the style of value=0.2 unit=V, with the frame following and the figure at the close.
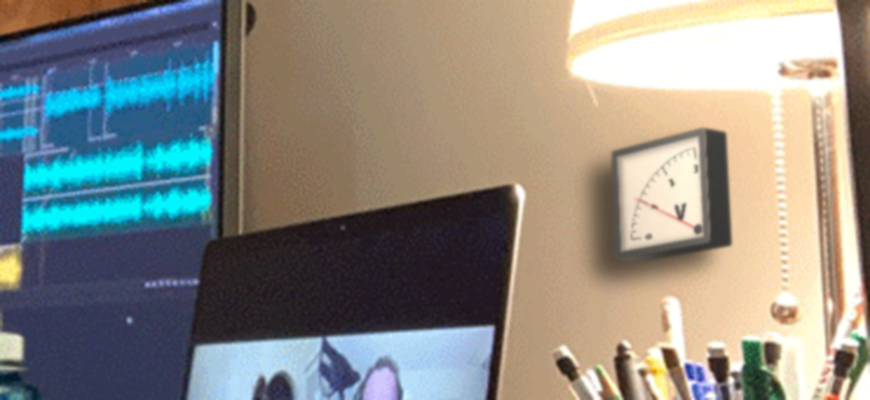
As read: value=1 unit=V
